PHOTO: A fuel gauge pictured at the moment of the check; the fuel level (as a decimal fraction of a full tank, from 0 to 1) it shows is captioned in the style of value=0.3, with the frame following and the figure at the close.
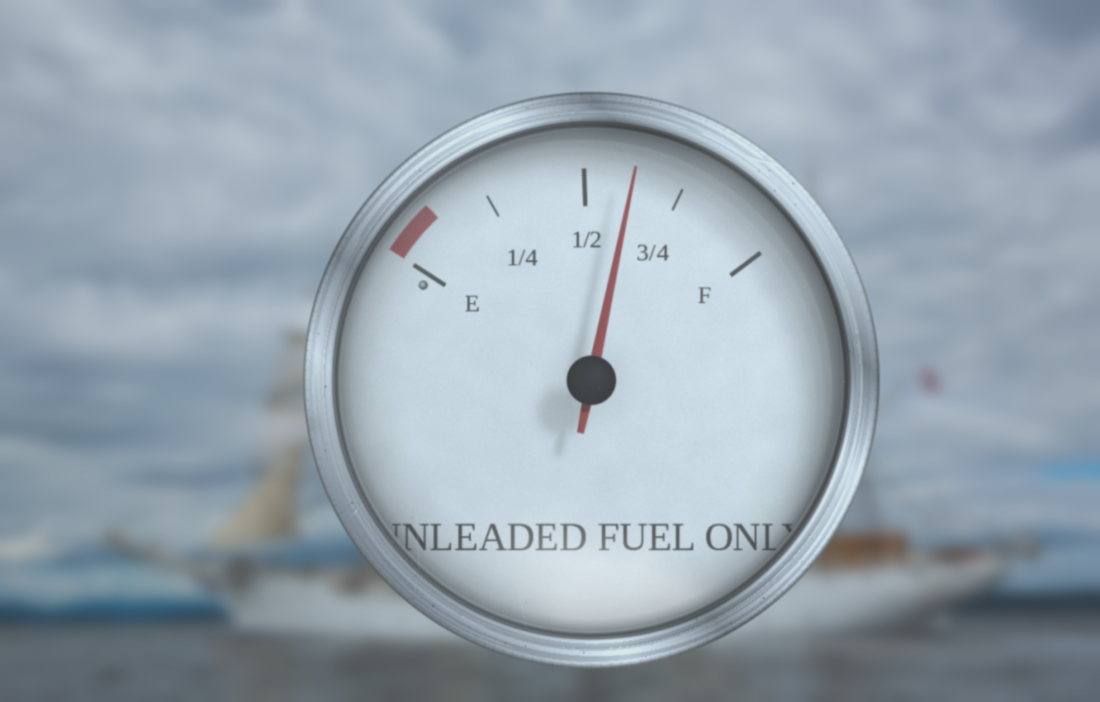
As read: value=0.625
